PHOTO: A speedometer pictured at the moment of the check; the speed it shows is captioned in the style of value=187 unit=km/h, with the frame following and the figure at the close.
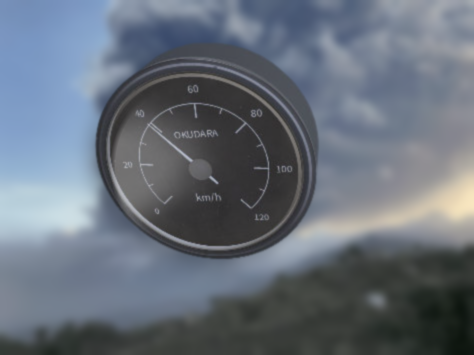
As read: value=40 unit=km/h
